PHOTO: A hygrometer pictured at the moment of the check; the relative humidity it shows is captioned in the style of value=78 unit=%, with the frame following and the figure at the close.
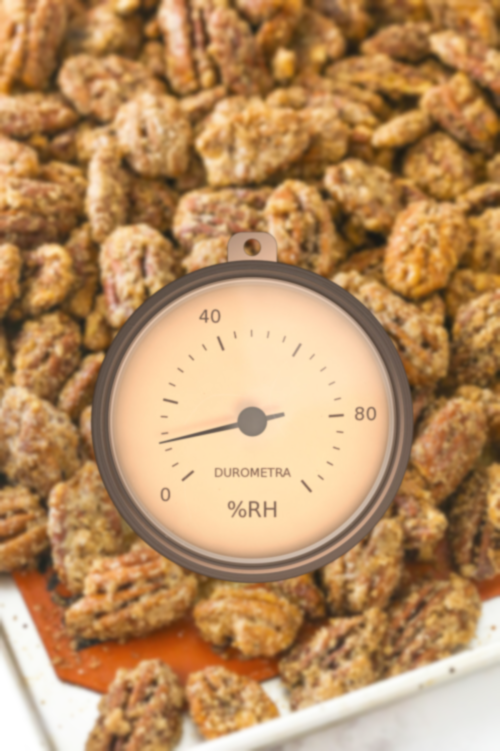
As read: value=10 unit=%
